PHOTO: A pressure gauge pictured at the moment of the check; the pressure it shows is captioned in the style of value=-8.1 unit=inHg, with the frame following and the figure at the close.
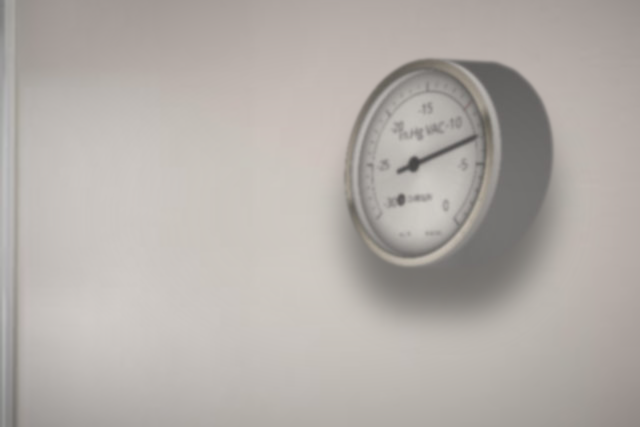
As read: value=-7 unit=inHg
